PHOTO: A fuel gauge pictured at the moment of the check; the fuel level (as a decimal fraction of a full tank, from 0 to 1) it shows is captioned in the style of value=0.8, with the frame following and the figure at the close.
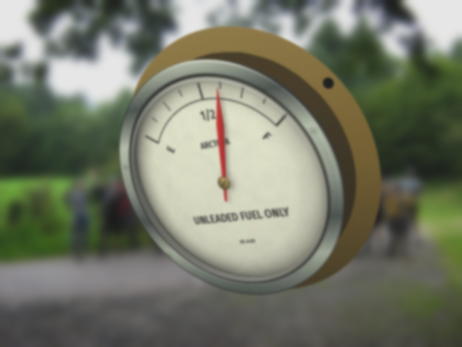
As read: value=0.625
